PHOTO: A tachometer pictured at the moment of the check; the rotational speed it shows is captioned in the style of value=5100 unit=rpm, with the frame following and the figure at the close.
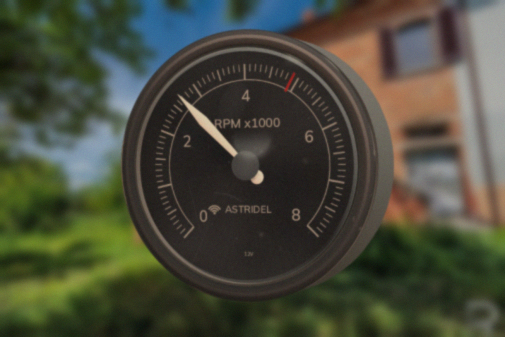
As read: value=2700 unit=rpm
